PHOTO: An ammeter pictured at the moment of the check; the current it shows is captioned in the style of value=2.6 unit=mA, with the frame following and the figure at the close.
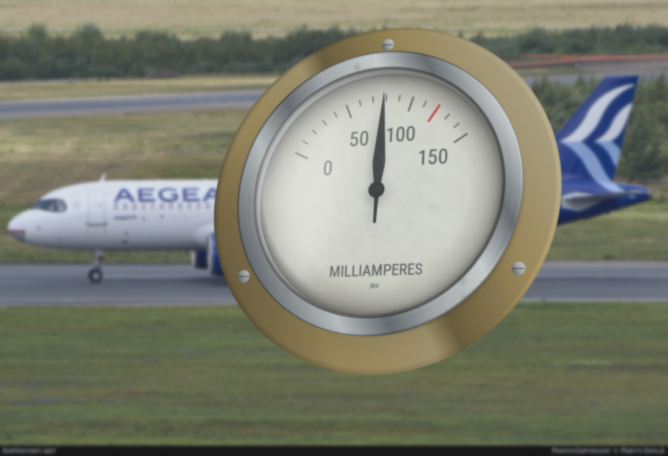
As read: value=80 unit=mA
